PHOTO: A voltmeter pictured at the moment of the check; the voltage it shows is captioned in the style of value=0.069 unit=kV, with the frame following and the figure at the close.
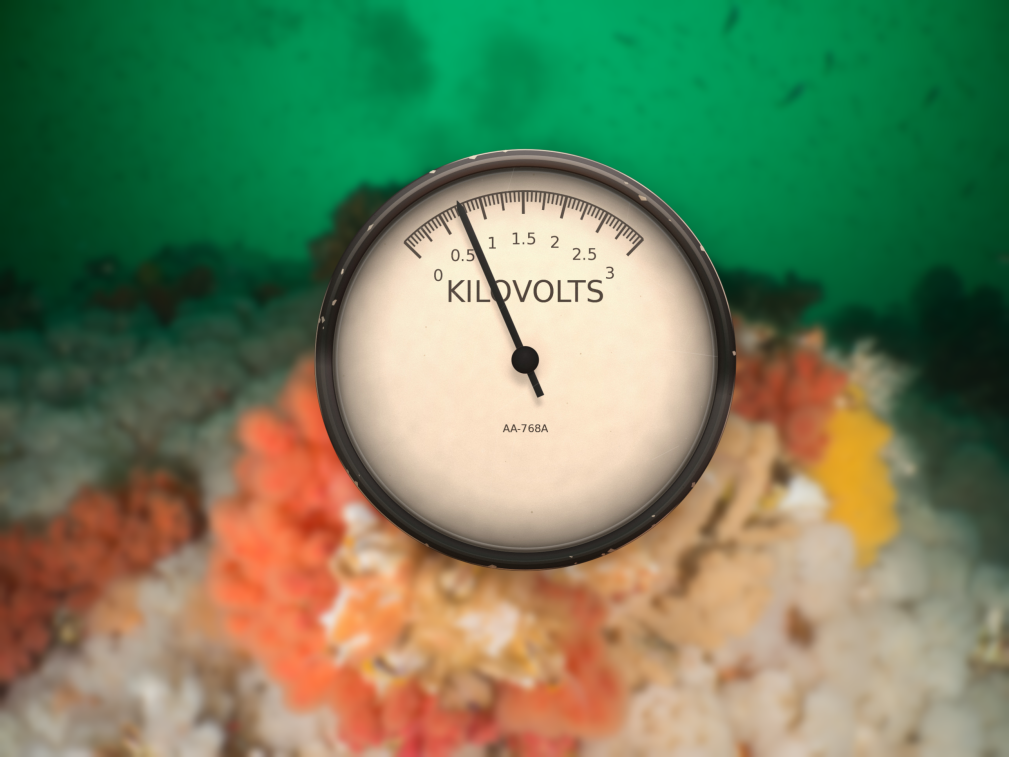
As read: value=0.75 unit=kV
